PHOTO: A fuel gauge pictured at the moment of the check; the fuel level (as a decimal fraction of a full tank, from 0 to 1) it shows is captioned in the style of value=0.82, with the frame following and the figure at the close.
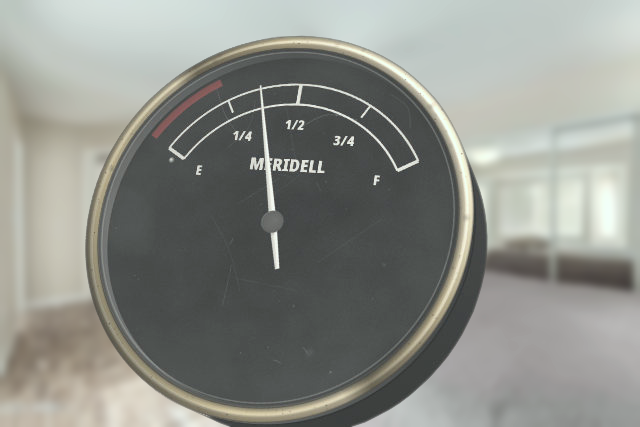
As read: value=0.375
